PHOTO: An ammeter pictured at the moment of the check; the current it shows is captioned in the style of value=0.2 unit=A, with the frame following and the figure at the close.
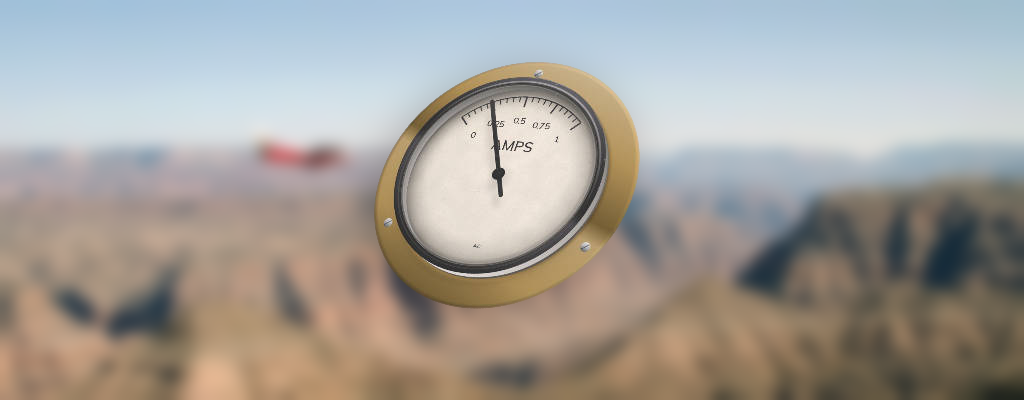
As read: value=0.25 unit=A
